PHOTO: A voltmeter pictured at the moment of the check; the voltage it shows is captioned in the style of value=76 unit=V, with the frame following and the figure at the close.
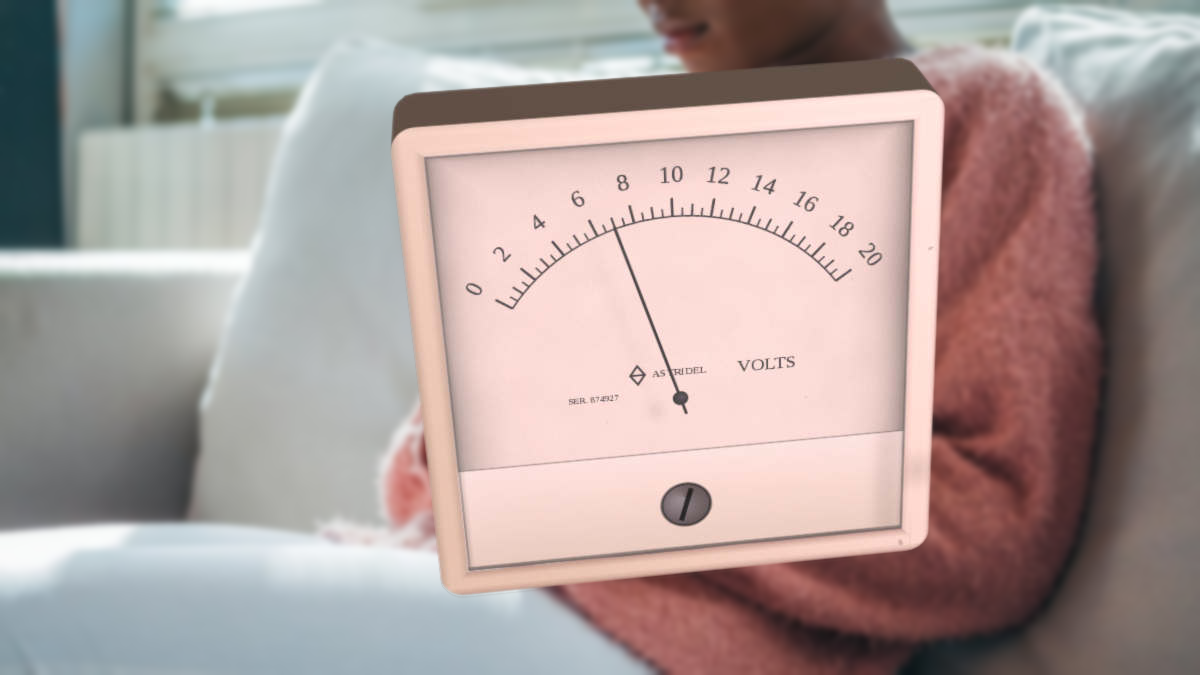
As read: value=7 unit=V
